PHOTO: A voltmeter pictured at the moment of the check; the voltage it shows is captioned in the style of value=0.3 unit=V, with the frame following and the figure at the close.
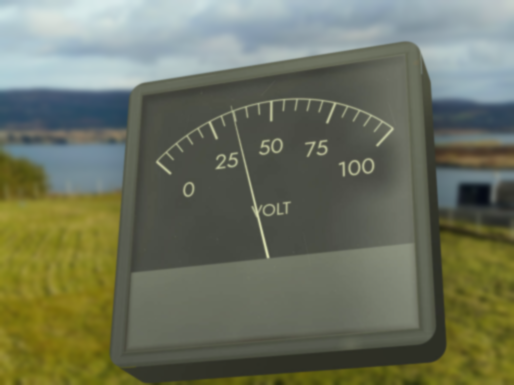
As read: value=35 unit=V
